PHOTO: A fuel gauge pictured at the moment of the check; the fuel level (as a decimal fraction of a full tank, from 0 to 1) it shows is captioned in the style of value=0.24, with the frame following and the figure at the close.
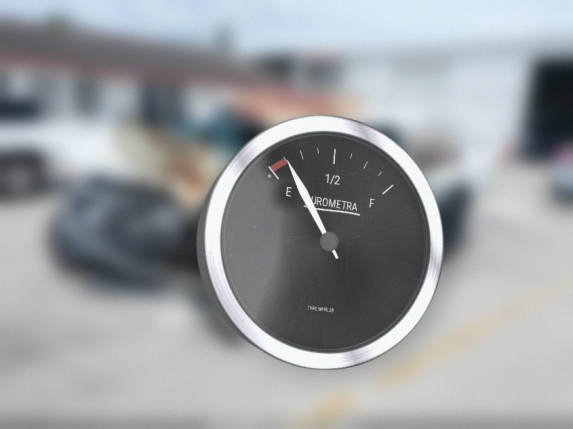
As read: value=0.125
